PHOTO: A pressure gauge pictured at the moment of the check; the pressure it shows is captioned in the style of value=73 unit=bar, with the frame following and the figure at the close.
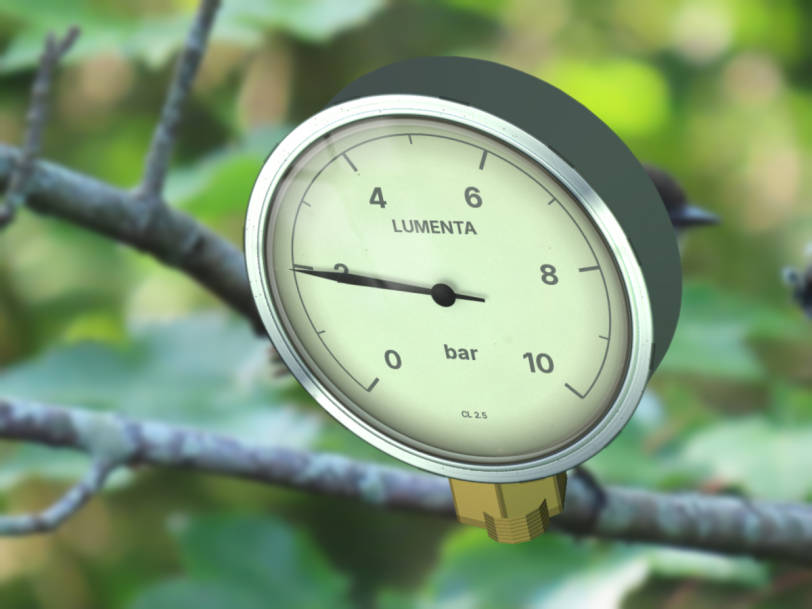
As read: value=2 unit=bar
